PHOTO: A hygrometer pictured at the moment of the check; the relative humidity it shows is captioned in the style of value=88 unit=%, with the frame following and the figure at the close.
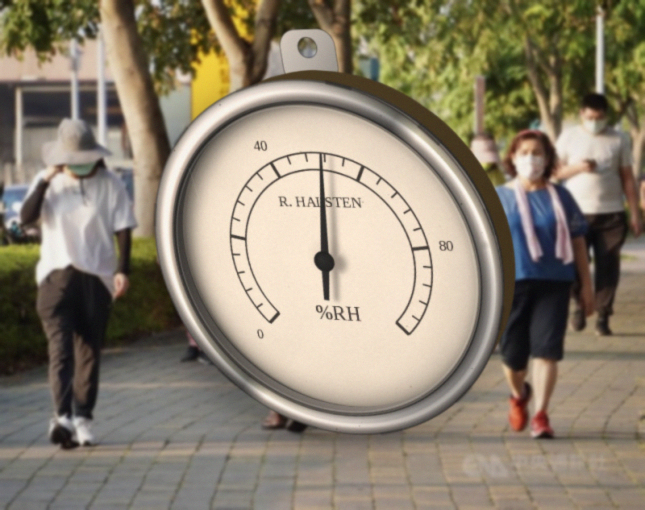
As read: value=52 unit=%
